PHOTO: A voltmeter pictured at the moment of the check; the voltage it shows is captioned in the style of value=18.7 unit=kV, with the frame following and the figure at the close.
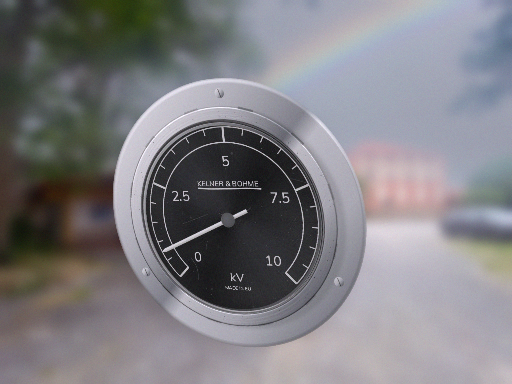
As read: value=0.75 unit=kV
